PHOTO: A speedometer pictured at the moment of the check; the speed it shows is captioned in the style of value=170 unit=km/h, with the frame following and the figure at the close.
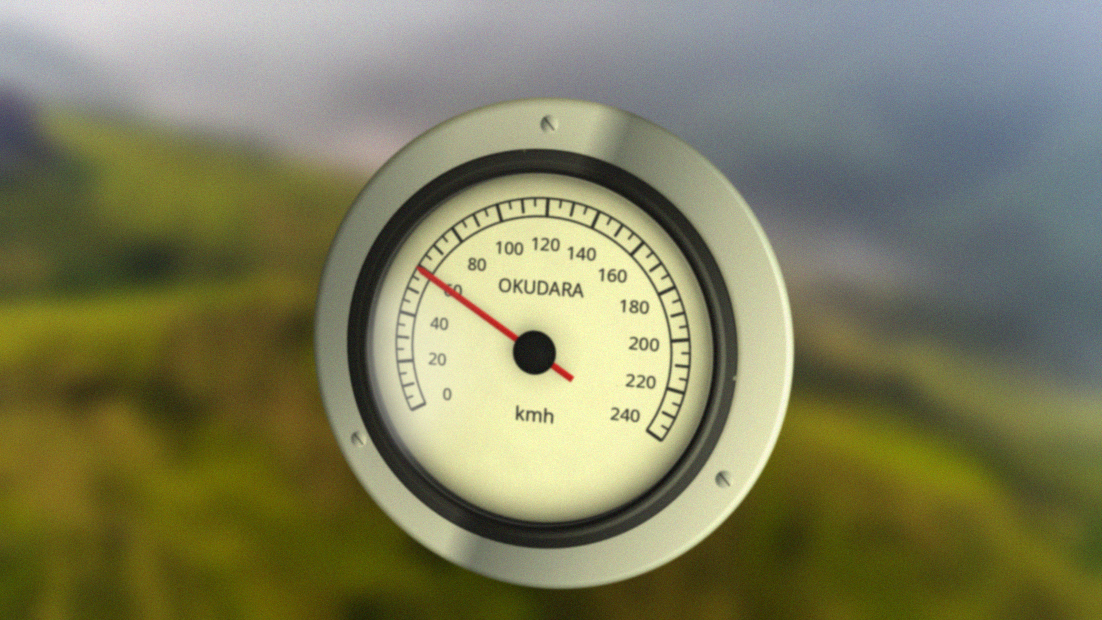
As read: value=60 unit=km/h
